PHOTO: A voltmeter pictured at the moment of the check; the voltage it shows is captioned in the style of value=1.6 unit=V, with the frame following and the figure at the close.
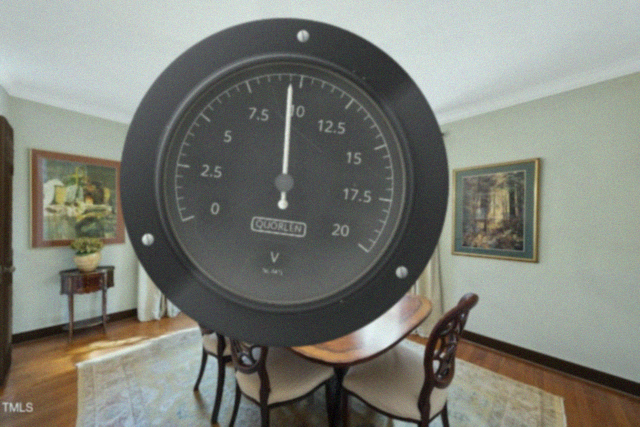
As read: value=9.5 unit=V
